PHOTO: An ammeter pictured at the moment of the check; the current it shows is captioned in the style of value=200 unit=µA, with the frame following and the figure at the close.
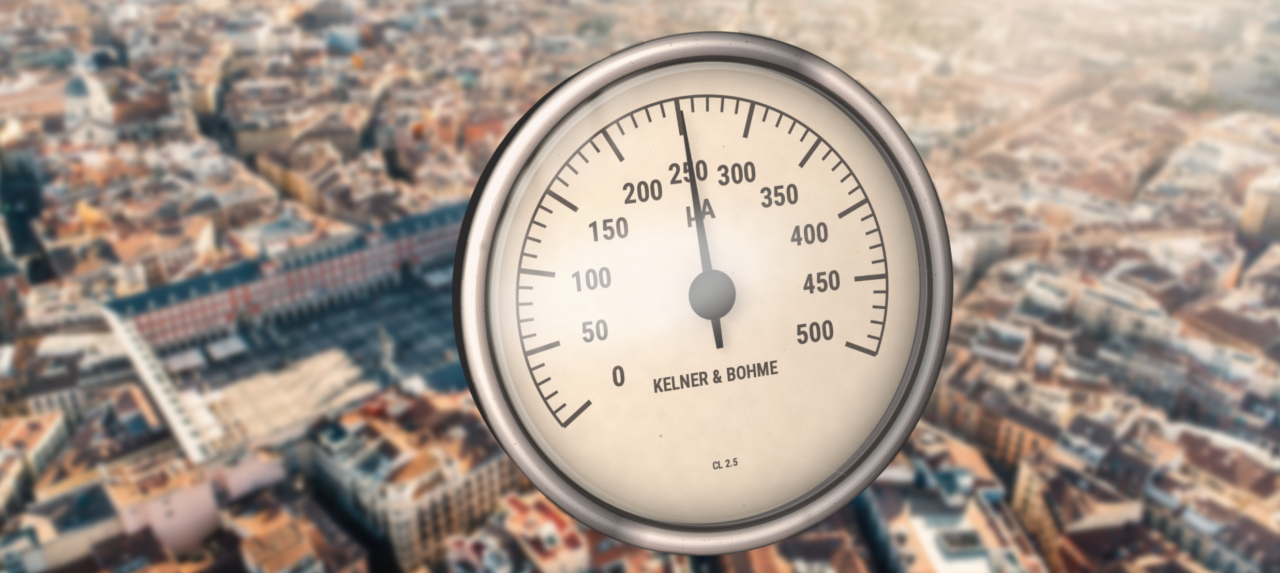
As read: value=250 unit=µA
